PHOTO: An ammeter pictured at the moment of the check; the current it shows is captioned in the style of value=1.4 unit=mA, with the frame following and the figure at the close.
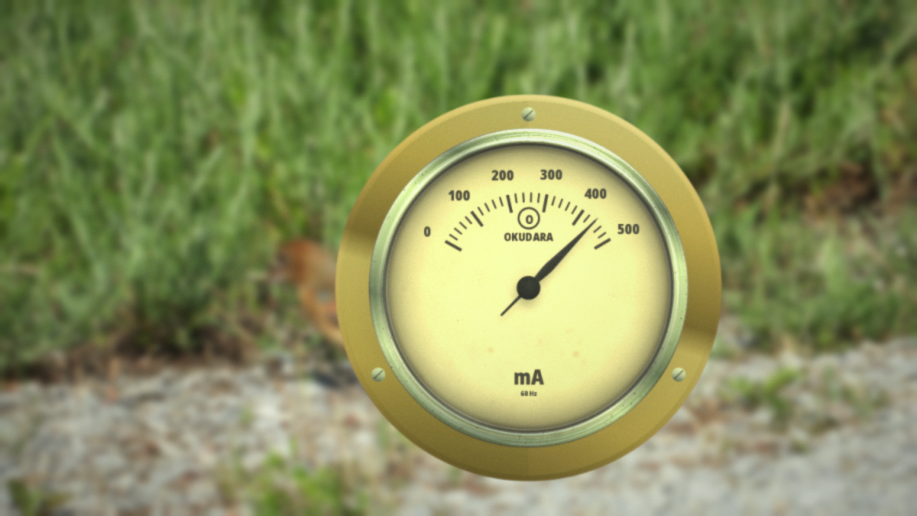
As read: value=440 unit=mA
